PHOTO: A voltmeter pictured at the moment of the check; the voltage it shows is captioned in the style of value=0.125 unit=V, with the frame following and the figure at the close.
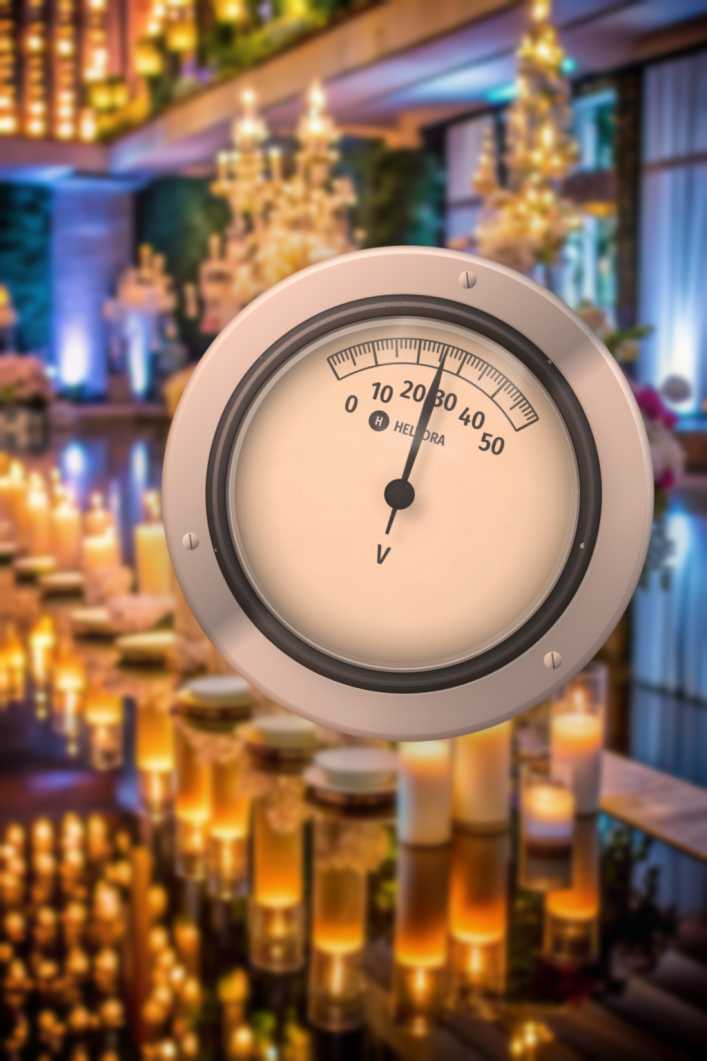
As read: value=26 unit=V
